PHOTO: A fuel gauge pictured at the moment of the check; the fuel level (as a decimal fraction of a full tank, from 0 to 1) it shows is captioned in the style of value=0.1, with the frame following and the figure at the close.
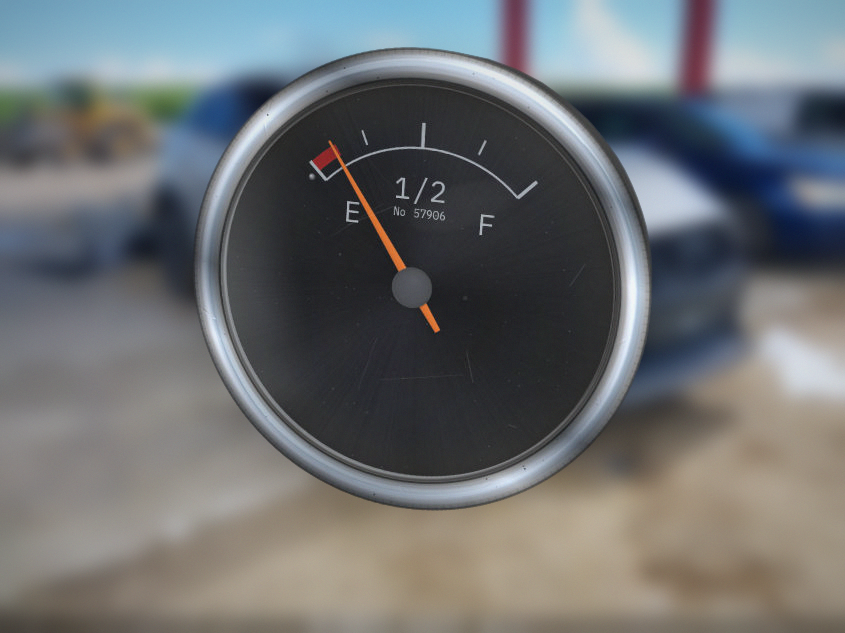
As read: value=0.125
